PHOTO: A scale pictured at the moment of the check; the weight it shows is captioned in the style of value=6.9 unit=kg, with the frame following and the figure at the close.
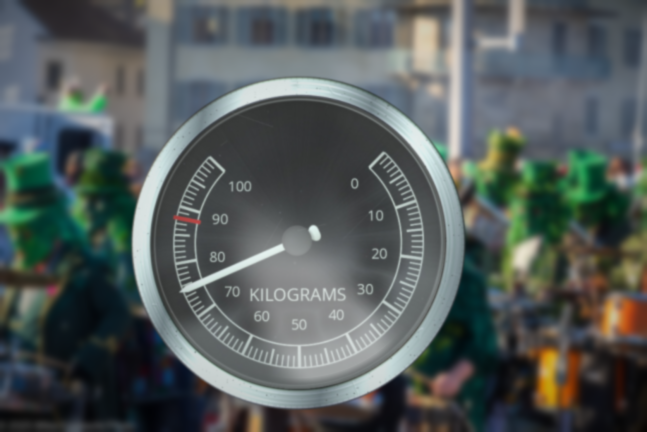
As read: value=75 unit=kg
